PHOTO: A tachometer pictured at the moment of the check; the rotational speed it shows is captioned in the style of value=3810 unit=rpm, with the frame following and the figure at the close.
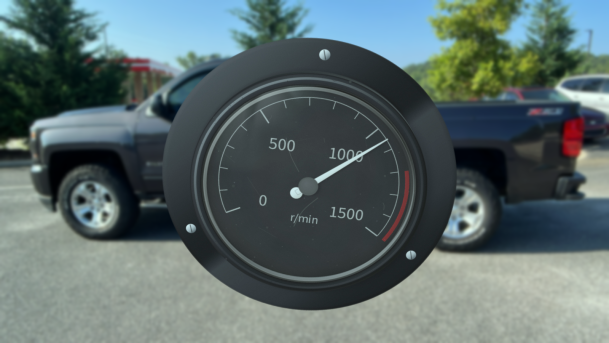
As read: value=1050 unit=rpm
